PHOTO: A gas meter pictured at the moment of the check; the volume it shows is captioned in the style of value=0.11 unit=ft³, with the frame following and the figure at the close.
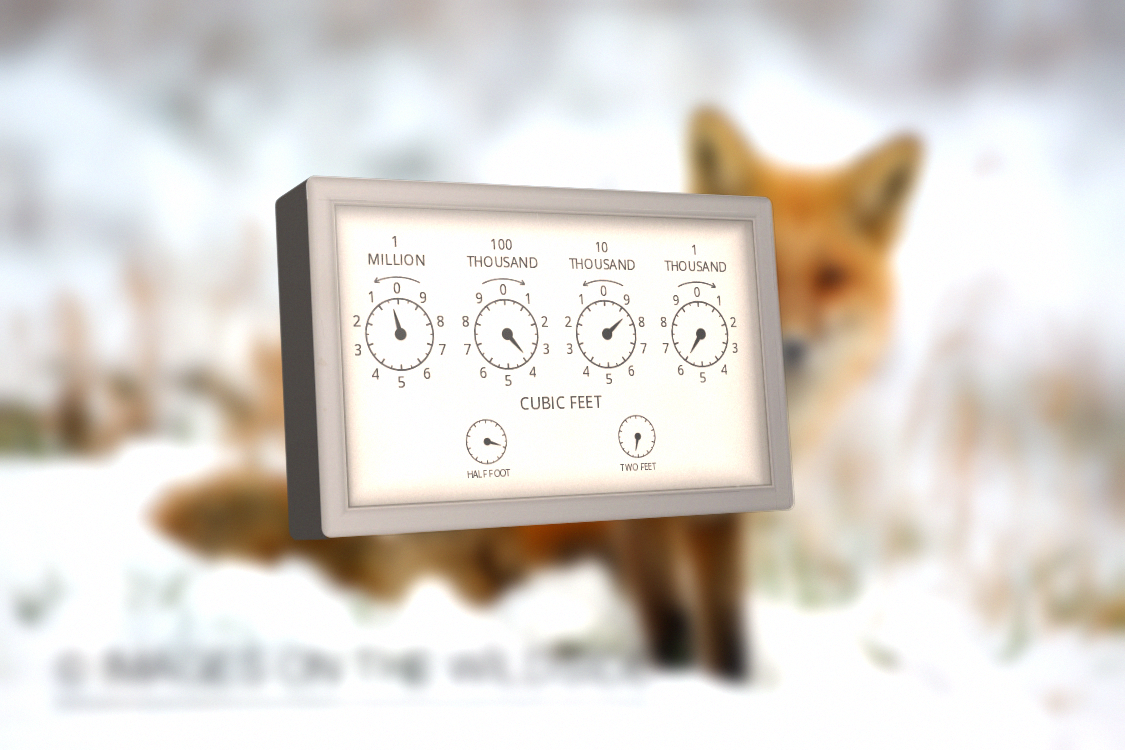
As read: value=38600 unit=ft³
